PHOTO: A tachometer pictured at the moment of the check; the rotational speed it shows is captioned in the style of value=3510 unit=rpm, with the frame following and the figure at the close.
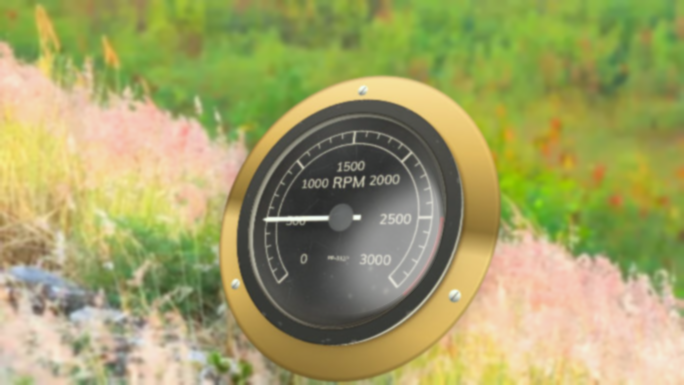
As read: value=500 unit=rpm
